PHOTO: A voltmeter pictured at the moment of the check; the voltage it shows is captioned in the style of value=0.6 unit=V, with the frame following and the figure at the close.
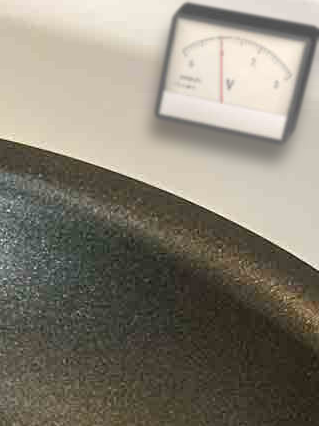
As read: value=1 unit=V
